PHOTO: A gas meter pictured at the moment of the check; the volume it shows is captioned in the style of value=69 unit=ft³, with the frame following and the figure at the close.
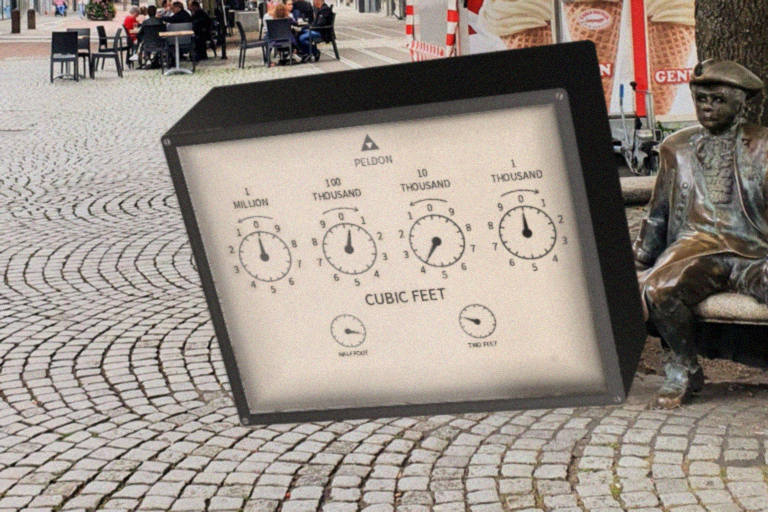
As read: value=4000 unit=ft³
